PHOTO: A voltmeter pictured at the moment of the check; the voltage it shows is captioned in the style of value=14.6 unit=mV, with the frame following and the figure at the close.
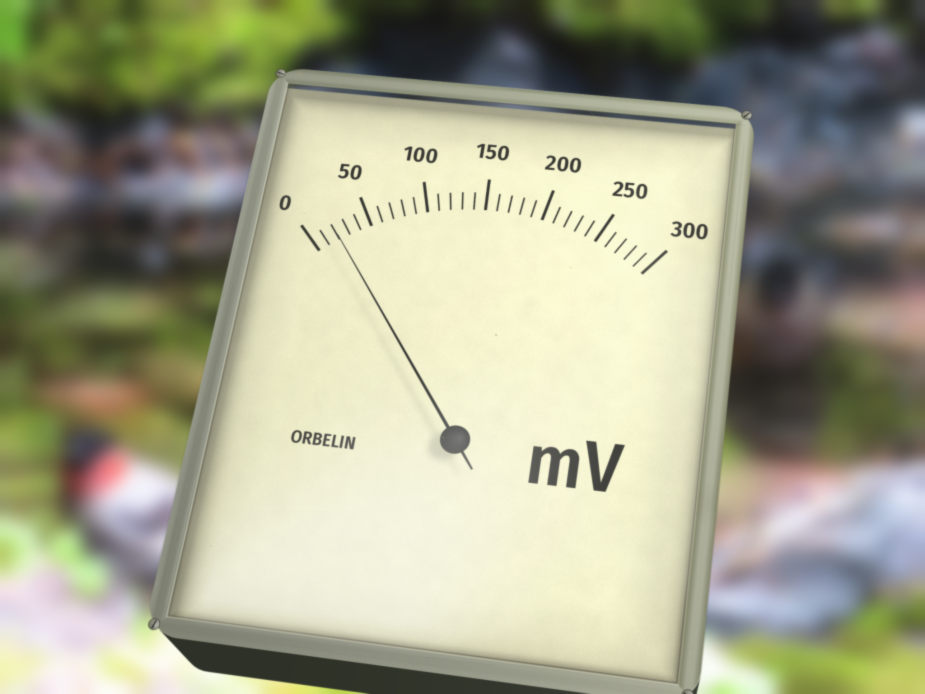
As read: value=20 unit=mV
